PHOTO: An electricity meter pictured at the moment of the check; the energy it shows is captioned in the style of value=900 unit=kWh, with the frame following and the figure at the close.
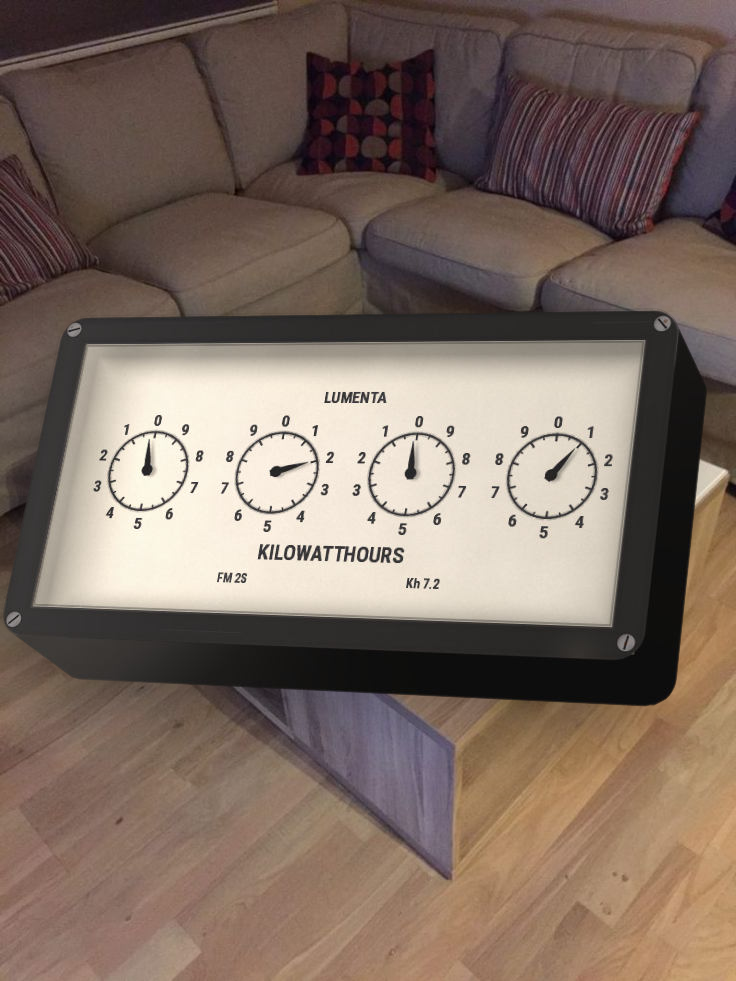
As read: value=201 unit=kWh
